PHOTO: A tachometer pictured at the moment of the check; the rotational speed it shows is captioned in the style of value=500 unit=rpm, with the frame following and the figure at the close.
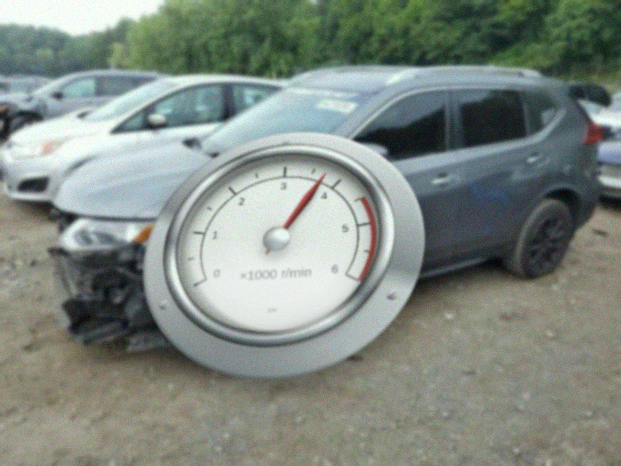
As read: value=3750 unit=rpm
